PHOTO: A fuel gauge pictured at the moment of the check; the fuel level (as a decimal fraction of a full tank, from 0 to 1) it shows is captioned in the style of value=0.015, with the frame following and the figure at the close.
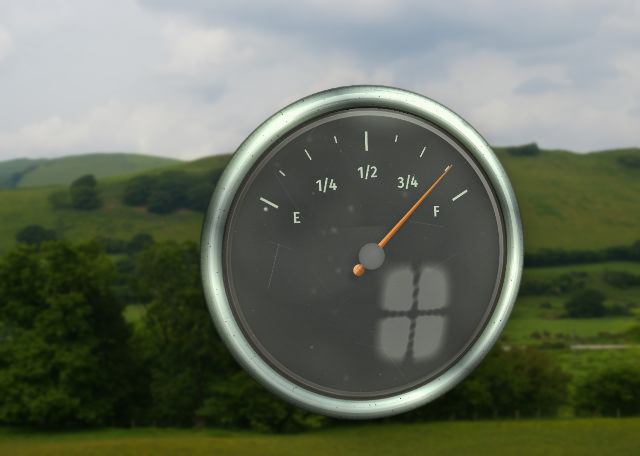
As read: value=0.875
